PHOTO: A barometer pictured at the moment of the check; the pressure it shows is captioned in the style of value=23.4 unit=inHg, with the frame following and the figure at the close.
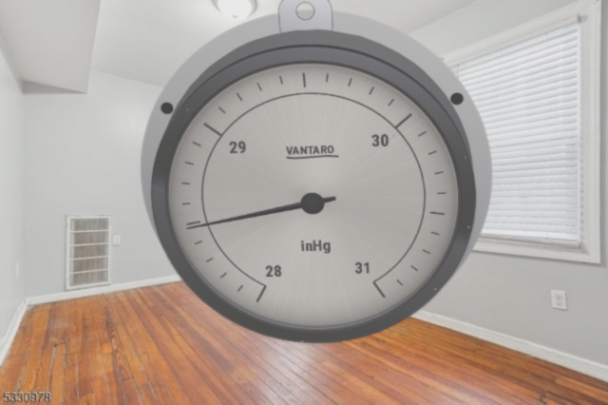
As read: value=28.5 unit=inHg
